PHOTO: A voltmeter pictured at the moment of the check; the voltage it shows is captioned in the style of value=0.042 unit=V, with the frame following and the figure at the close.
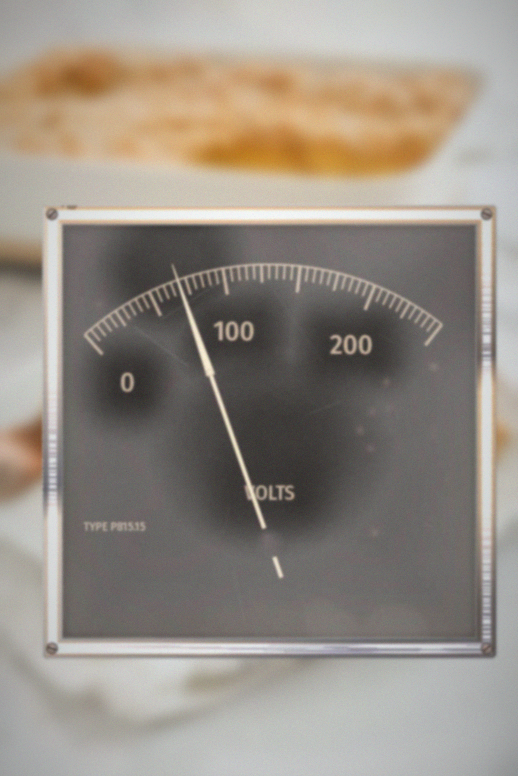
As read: value=70 unit=V
